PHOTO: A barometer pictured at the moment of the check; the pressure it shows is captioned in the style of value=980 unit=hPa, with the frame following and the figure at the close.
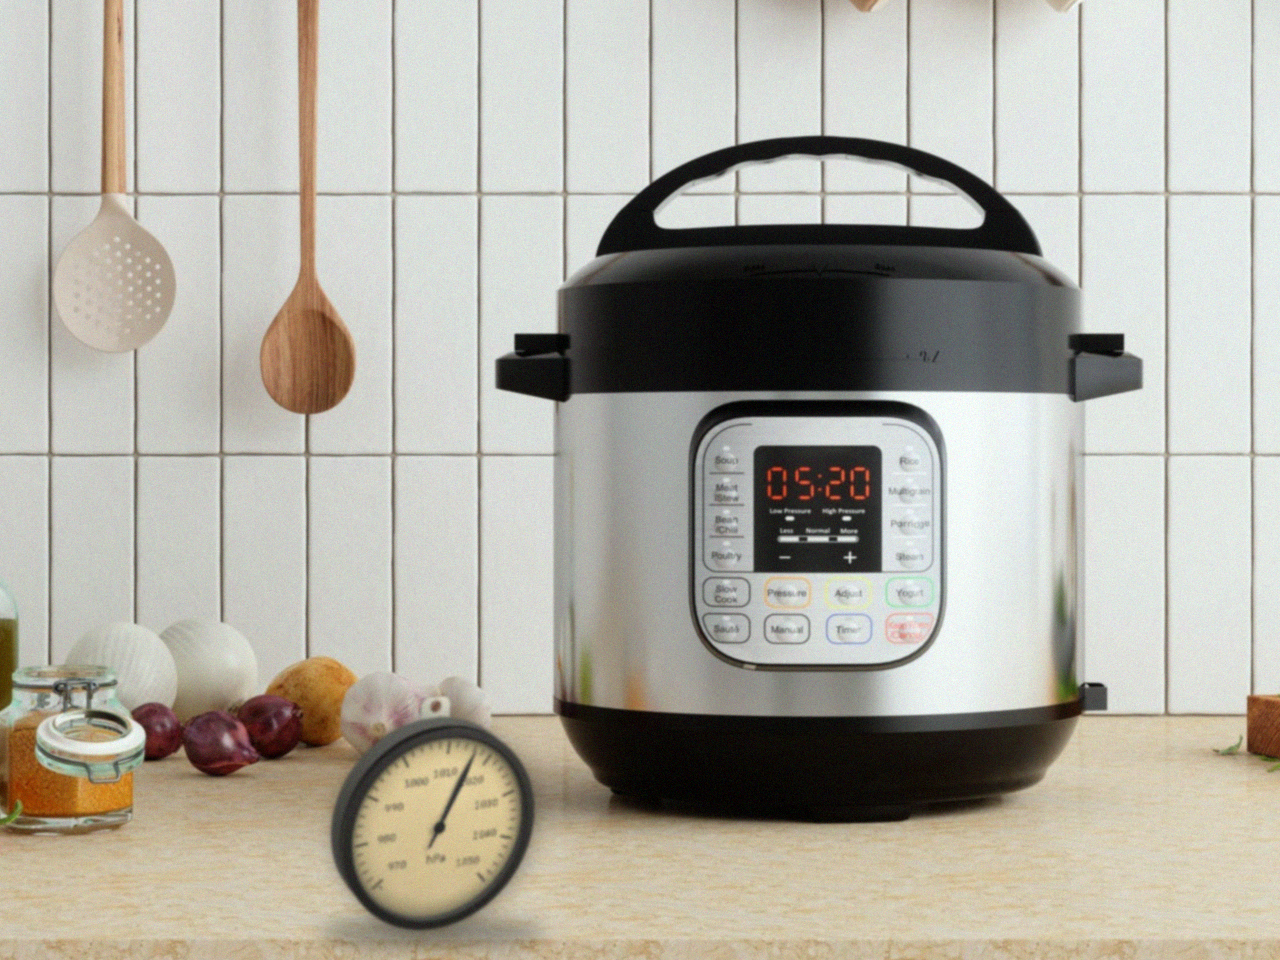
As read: value=1016 unit=hPa
